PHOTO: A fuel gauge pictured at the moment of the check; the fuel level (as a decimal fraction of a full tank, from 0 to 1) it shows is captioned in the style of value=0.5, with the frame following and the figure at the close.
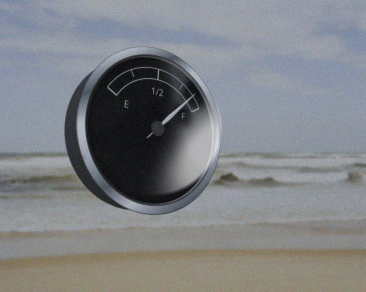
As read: value=0.875
